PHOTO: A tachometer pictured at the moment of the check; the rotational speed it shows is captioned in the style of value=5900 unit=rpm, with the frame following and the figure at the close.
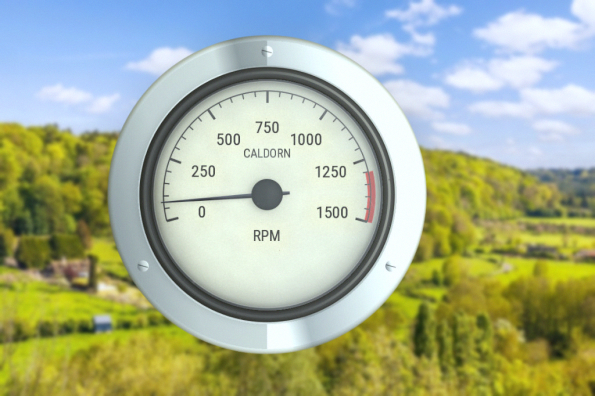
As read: value=75 unit=rpm
